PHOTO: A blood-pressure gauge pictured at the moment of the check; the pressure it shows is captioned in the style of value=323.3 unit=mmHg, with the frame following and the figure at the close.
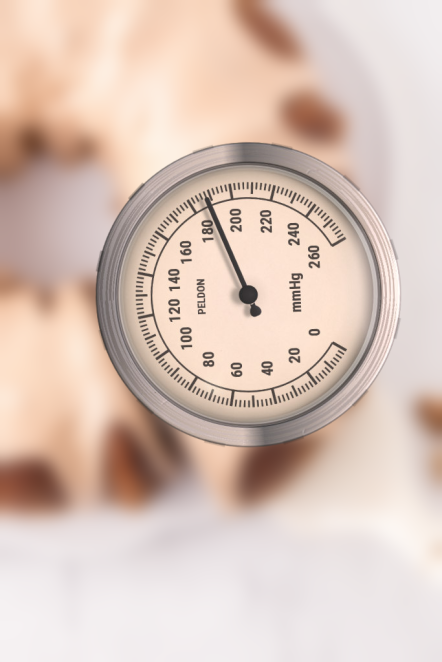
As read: value=188 unit=mmHg
